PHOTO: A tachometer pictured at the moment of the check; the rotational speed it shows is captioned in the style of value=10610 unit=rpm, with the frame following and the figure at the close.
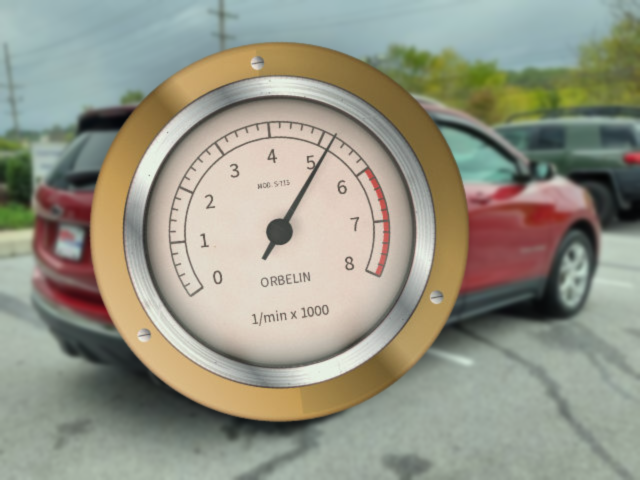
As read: value=5200 unit=rpm
